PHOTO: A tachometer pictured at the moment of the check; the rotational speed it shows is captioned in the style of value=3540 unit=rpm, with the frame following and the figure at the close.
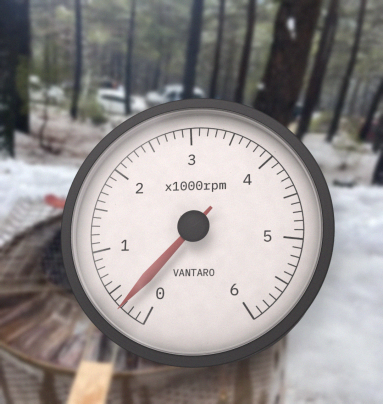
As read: value=300 unit=rpm
